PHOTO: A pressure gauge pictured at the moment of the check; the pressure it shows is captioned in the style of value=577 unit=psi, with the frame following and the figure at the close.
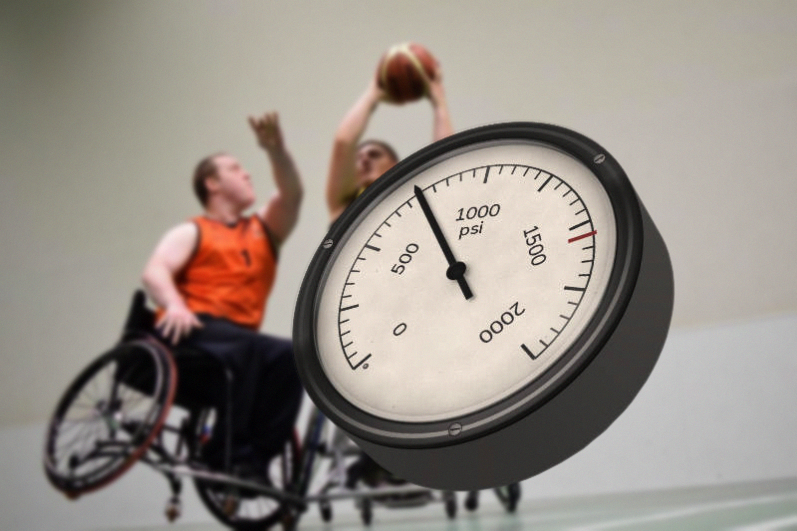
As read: value=750 unit=psi
